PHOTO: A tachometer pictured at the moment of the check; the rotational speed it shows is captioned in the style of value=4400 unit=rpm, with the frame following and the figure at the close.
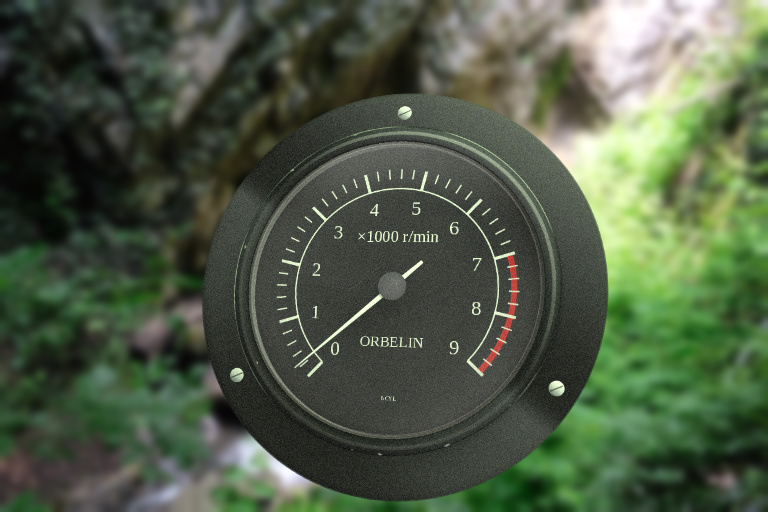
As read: value=200 unit=rpm
